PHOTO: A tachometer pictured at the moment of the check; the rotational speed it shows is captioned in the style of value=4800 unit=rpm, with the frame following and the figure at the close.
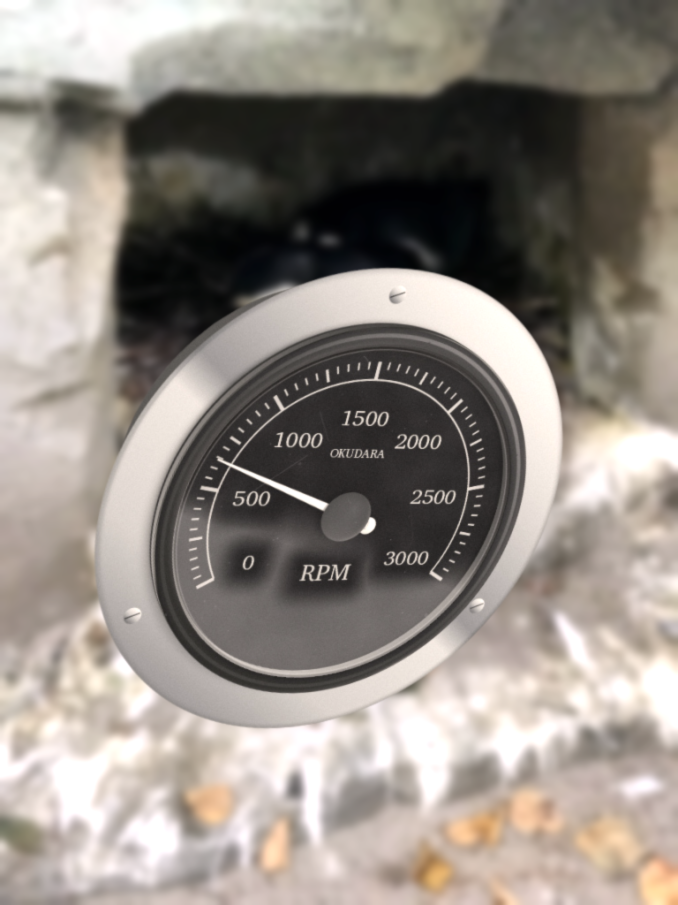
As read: value=650 unit=rpm
